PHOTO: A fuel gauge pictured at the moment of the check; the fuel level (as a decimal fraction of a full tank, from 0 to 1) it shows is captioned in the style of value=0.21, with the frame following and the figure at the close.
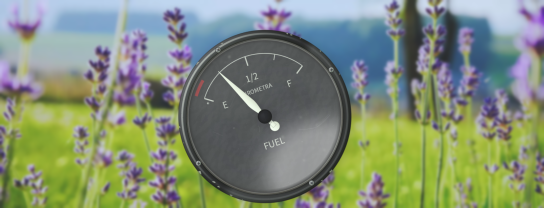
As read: value=0.25
